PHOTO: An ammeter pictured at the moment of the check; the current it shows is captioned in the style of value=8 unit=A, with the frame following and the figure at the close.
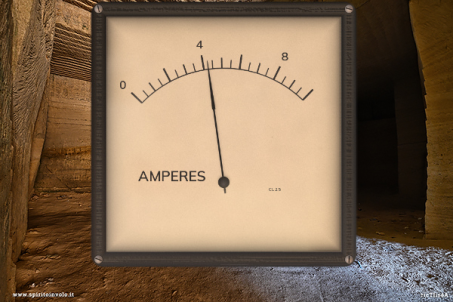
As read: value=4.25 unit=A
